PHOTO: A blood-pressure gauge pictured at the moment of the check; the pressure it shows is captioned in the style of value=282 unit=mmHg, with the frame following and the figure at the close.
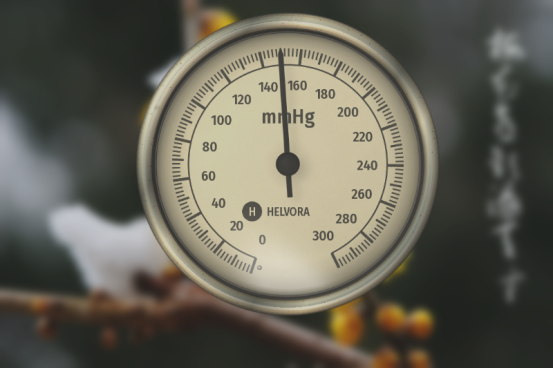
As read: value=150 unit=mmHg
